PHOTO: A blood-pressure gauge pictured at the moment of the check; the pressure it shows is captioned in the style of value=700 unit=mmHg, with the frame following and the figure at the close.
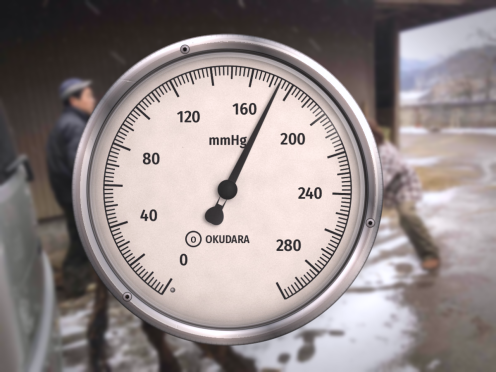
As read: value=174 unit=mmHg
